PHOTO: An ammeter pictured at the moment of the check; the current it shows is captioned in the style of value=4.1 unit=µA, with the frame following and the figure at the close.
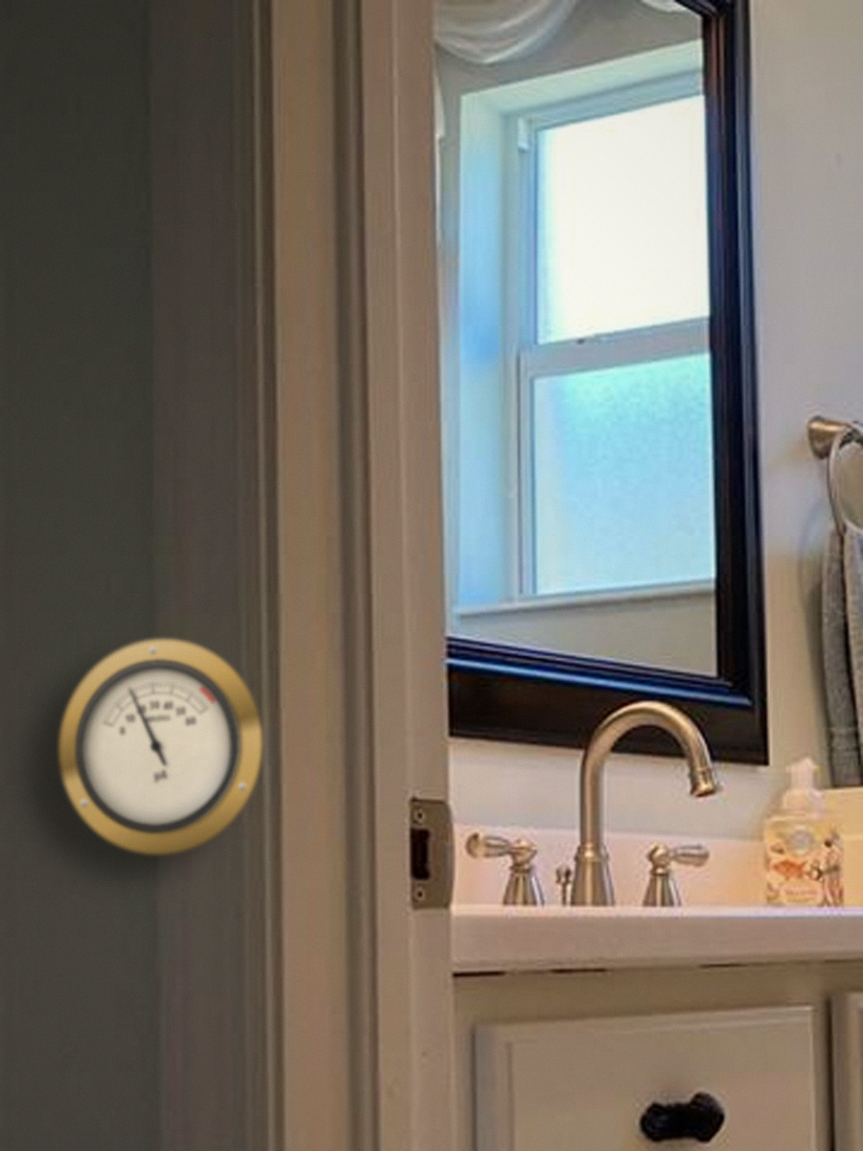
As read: value=20 unit=µA
